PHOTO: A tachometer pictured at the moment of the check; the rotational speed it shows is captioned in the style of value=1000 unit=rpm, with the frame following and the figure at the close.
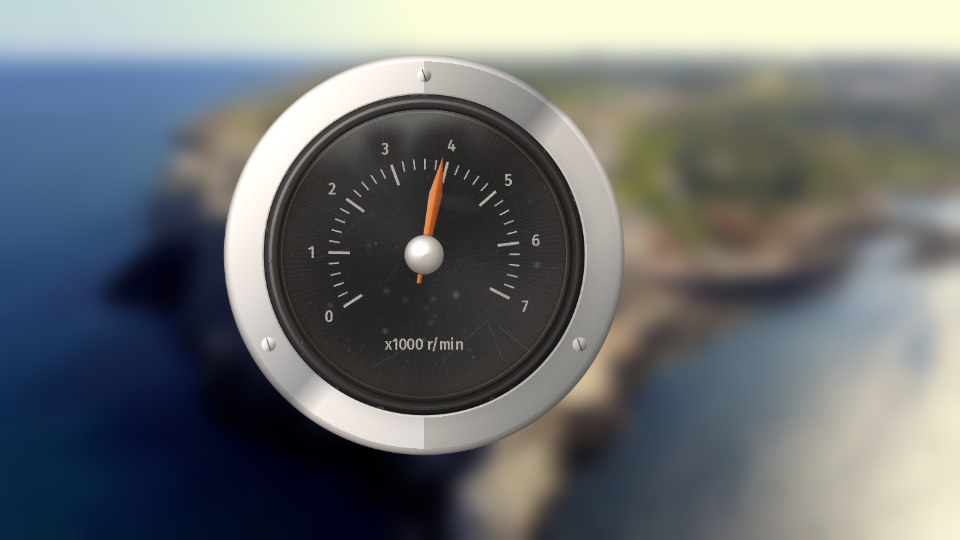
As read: value=3900 unit=rpm
